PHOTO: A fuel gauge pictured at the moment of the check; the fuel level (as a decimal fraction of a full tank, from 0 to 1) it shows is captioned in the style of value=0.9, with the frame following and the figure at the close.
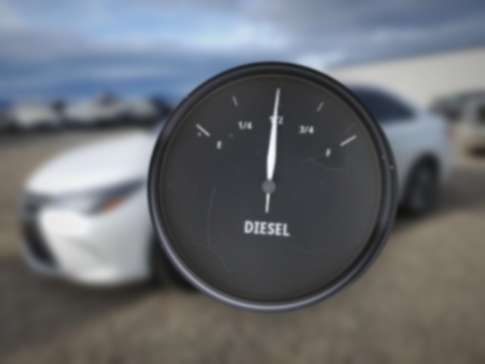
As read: value=0.5
